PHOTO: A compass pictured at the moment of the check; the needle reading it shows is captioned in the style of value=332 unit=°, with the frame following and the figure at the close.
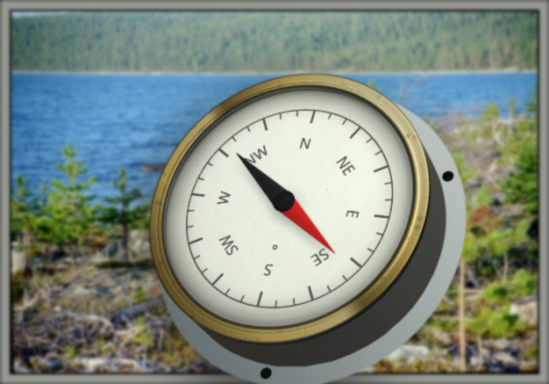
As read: value=125 unit=°
